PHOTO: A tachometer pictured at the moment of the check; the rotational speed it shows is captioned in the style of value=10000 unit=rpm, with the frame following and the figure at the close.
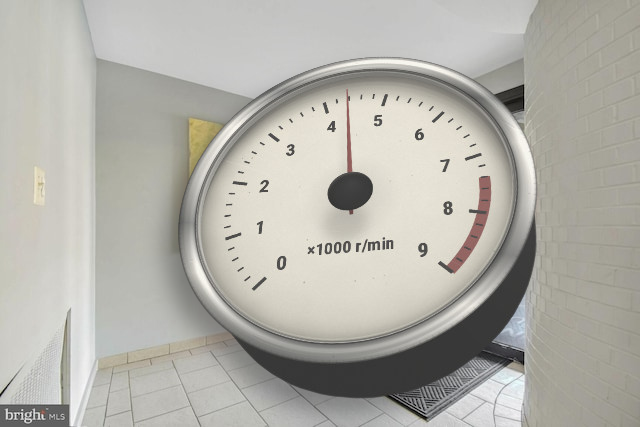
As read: value=4400 unit=rpm
